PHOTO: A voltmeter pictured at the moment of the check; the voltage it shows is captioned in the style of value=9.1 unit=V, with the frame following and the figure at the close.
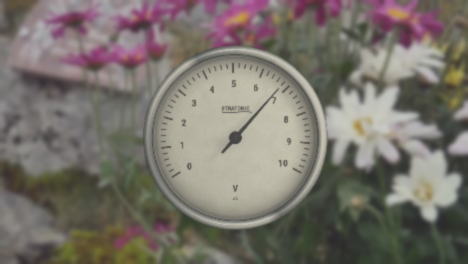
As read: value=6.8 unit=V
